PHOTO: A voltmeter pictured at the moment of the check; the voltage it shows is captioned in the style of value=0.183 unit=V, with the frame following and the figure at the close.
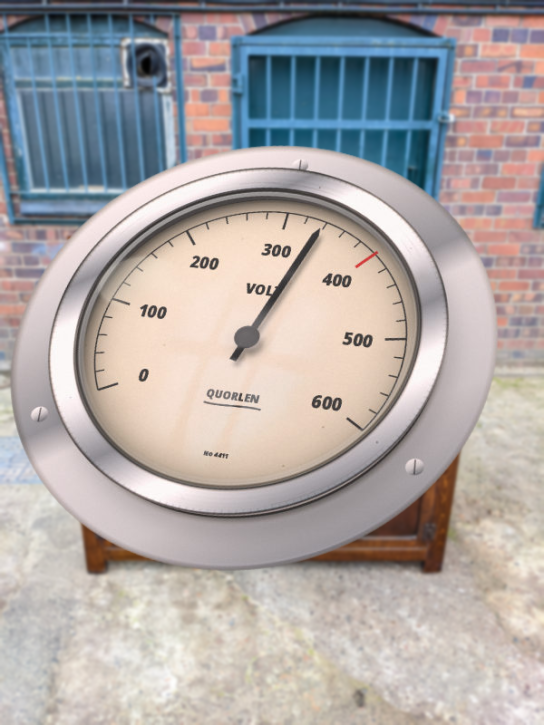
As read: value=340 unit=V
